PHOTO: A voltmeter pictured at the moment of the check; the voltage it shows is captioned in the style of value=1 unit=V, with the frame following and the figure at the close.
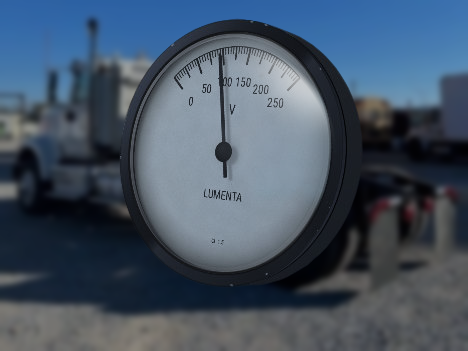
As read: value=100 unit=V
